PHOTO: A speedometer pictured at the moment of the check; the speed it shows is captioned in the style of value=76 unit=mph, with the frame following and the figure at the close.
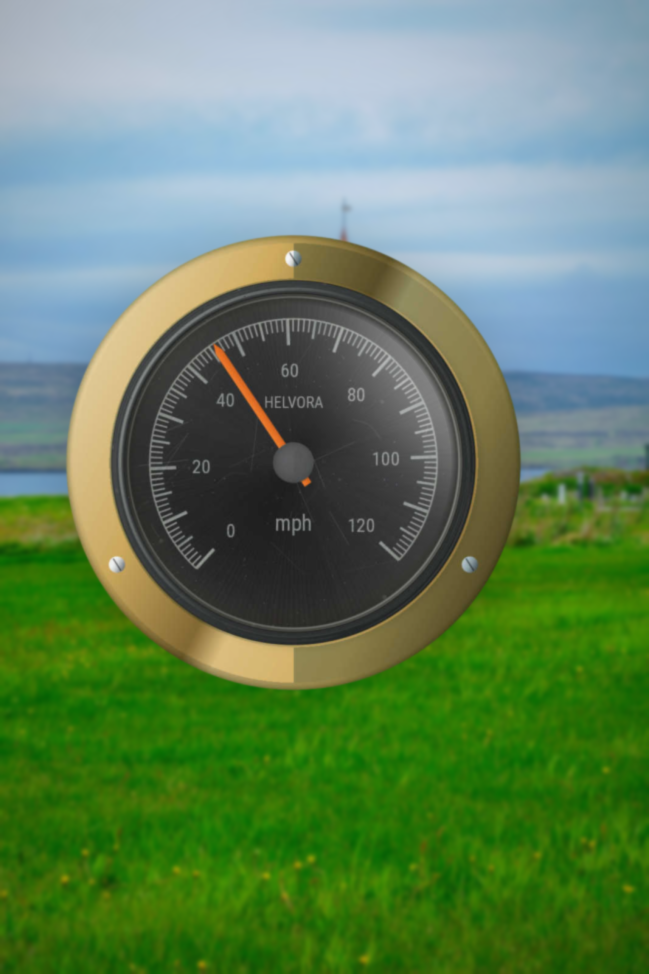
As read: value=46 unit=mph
